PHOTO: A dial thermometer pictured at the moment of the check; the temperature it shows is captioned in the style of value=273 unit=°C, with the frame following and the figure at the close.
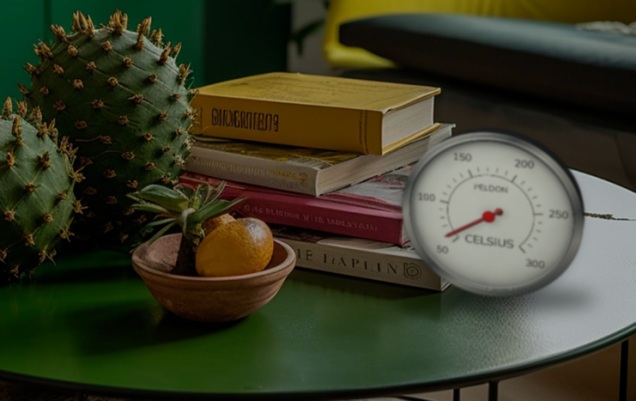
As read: value=60 unit=°C
